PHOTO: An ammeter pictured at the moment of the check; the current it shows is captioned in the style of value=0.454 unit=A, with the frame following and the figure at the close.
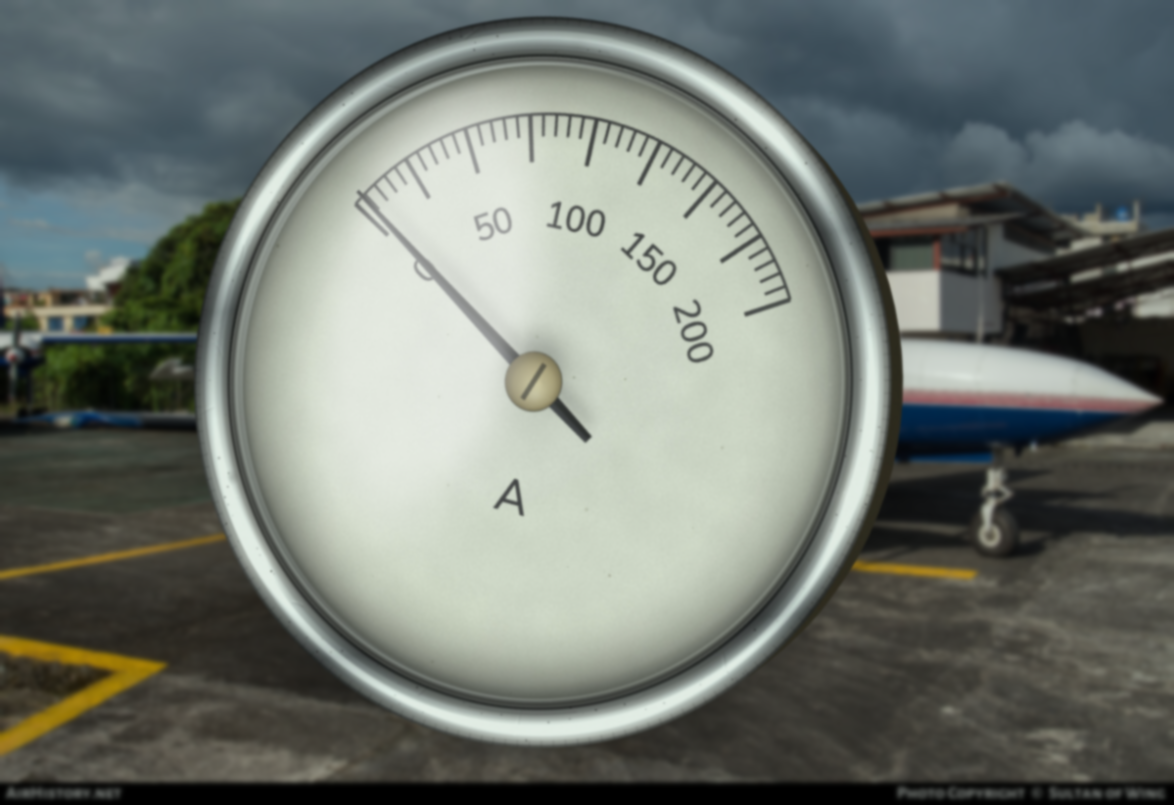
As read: value=5 unit=A
